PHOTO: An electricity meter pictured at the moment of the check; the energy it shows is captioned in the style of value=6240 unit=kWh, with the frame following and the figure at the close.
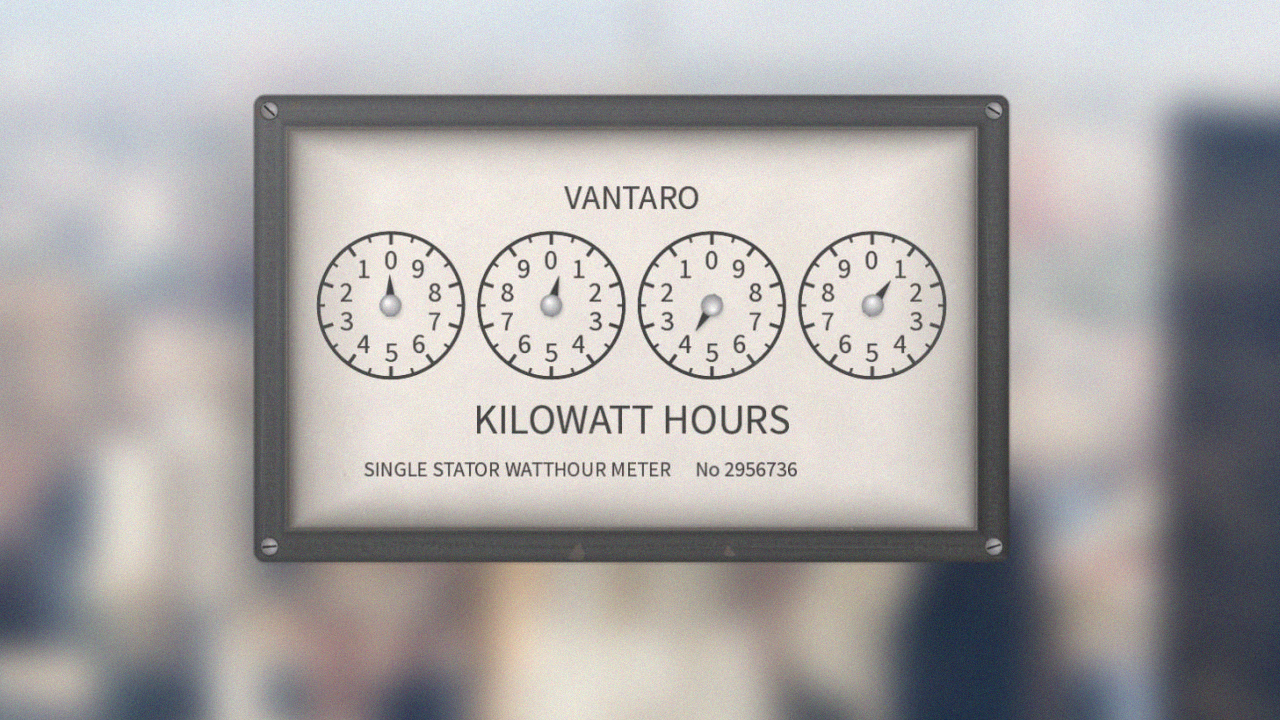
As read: value=41 unit=kWh
